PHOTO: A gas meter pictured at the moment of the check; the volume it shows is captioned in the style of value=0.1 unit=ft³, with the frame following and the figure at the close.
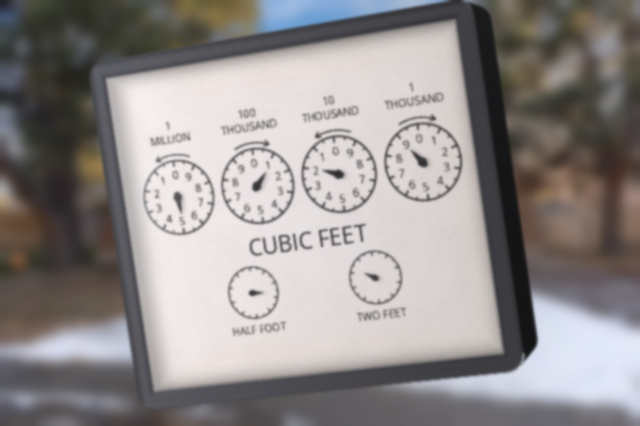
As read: value=511900 unit=ft³
